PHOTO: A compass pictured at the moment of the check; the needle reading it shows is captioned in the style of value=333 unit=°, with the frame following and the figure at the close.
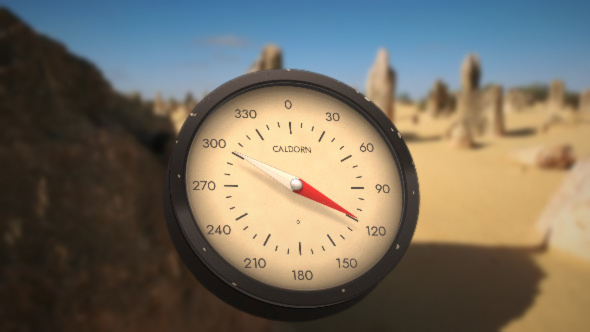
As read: value=120 unit=°
